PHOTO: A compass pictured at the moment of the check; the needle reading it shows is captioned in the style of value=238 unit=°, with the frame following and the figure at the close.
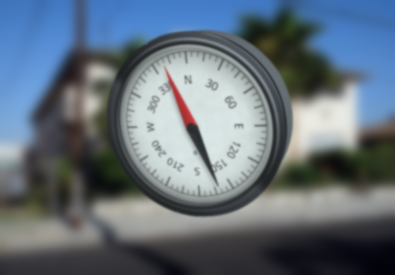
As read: value=340 unit=°
